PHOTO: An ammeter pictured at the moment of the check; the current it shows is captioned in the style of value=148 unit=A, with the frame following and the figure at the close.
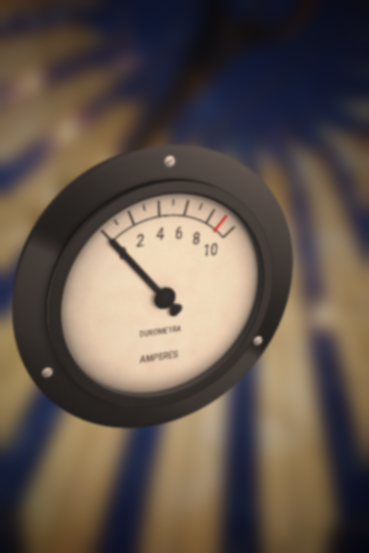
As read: value=0 unit=A
